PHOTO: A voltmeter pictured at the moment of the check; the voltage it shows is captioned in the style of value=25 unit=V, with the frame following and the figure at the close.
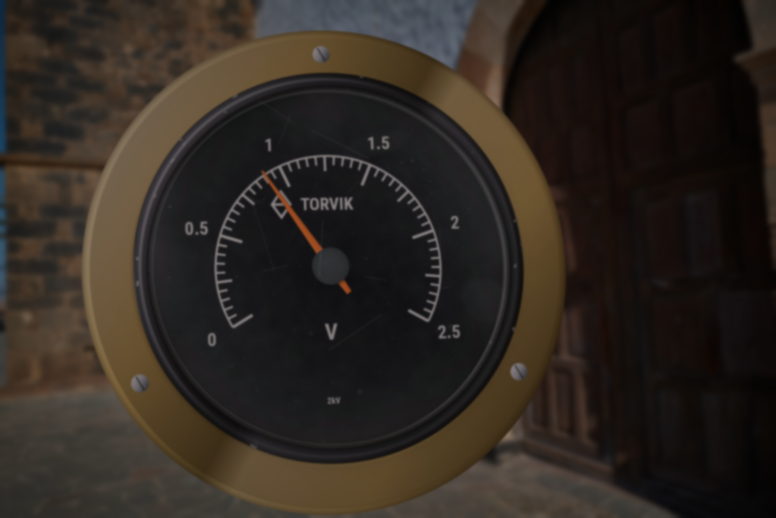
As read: value=0.9 unit=V
